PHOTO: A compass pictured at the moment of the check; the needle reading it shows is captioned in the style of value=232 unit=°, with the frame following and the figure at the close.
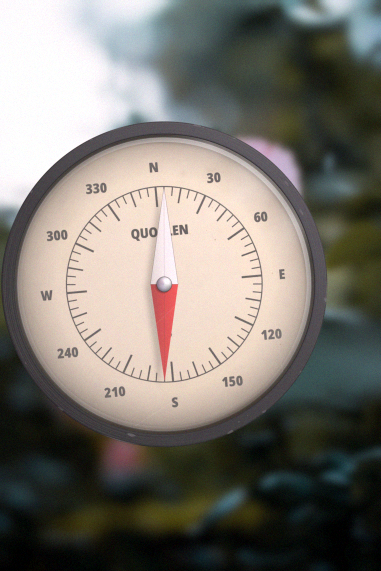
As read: value=185 unit=°
